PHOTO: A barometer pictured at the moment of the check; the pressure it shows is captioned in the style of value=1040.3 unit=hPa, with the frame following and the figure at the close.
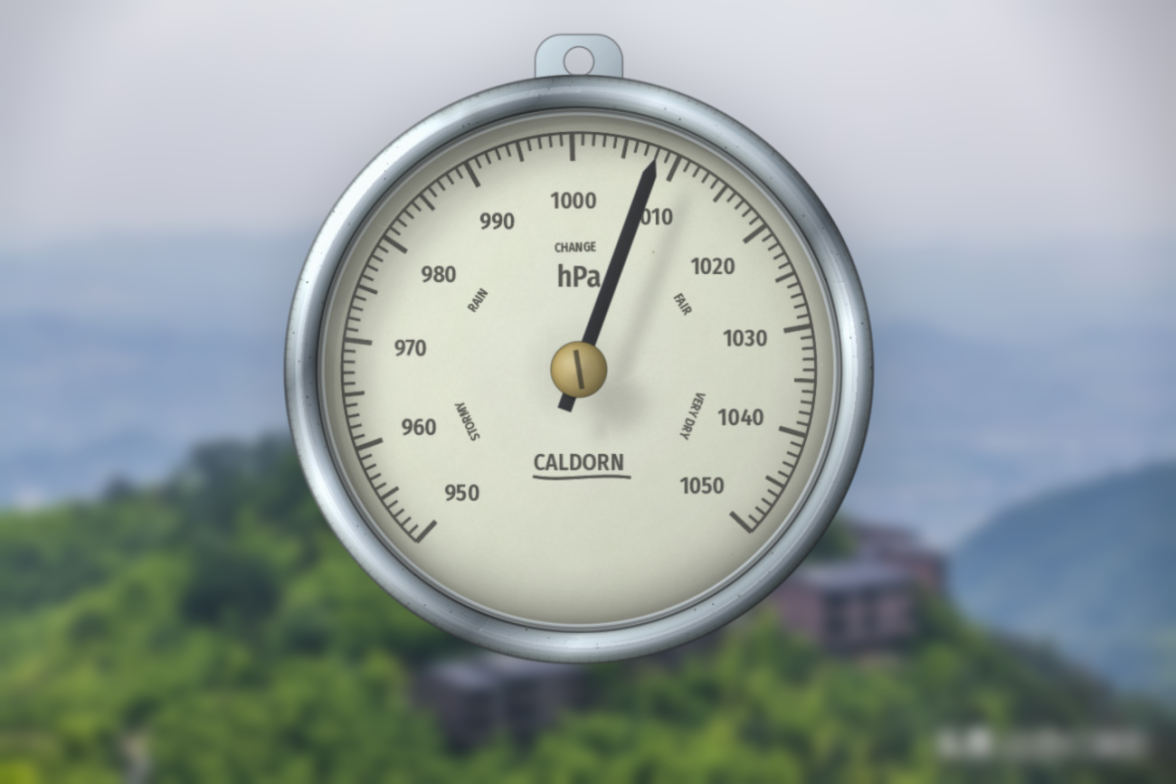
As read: value=1008 unit=hPa
